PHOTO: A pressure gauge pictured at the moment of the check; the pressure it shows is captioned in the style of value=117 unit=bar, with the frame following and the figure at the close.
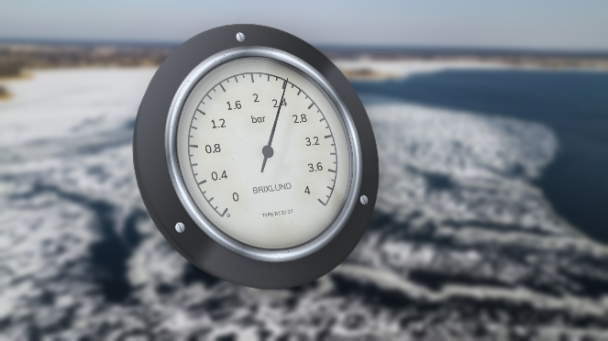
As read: value=2.4 unit=bar
